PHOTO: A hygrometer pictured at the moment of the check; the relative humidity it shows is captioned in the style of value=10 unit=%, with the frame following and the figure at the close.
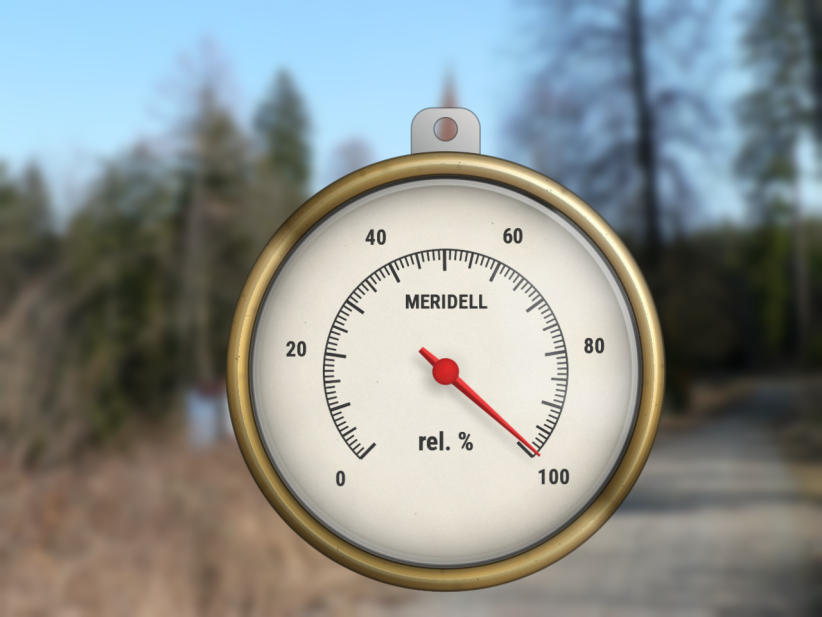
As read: value=99 unit=%
